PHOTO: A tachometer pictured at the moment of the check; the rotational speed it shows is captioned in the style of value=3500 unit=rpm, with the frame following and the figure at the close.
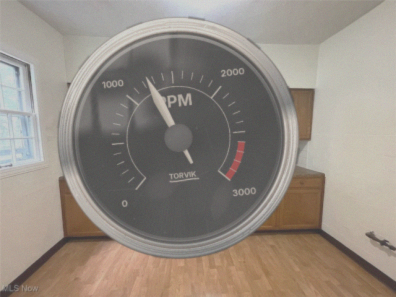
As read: value=1250 unit=rpm
